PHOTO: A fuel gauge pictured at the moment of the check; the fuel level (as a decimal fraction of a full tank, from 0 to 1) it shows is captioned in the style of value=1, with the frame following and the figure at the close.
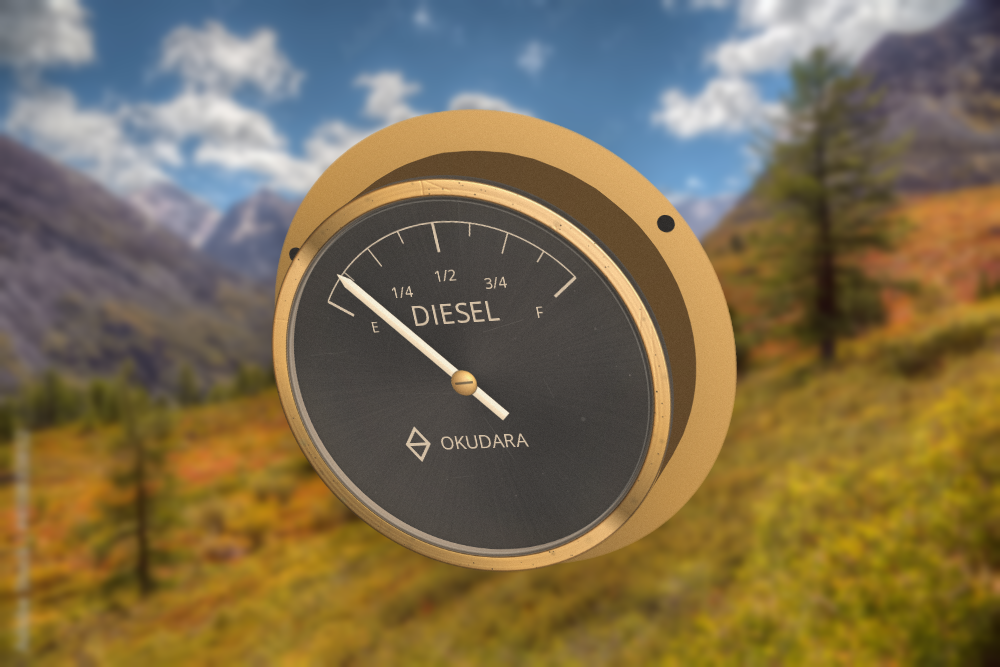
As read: value=0.125
